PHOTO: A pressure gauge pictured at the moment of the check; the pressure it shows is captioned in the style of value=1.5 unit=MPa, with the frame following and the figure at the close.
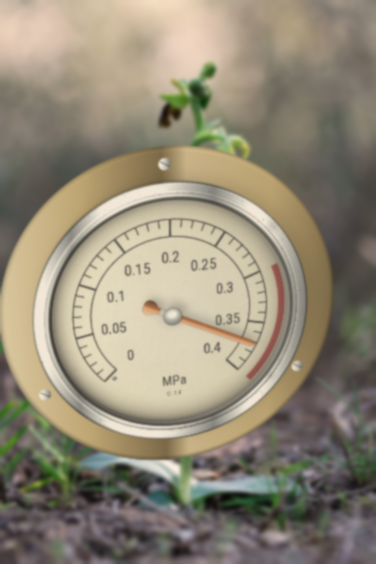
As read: value=0.37 unit=MPa
